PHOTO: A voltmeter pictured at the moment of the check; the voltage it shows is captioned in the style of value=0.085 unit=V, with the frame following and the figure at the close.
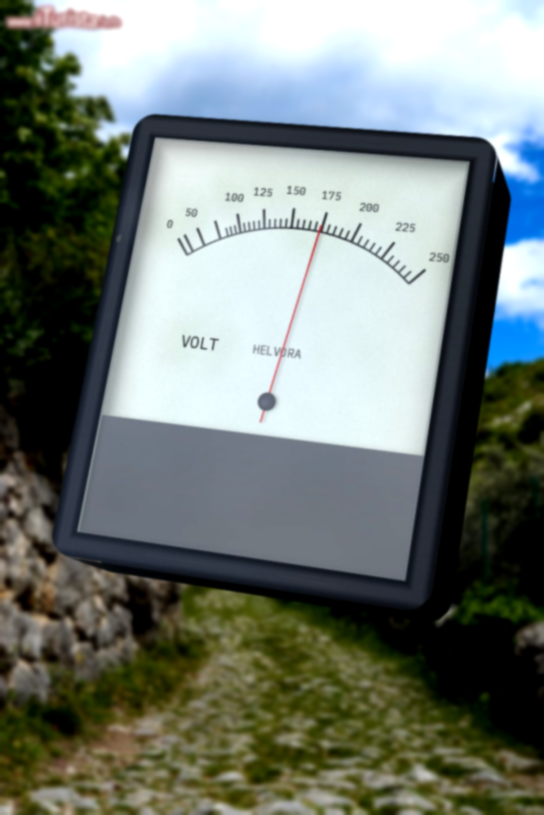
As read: value=175 unit=V
